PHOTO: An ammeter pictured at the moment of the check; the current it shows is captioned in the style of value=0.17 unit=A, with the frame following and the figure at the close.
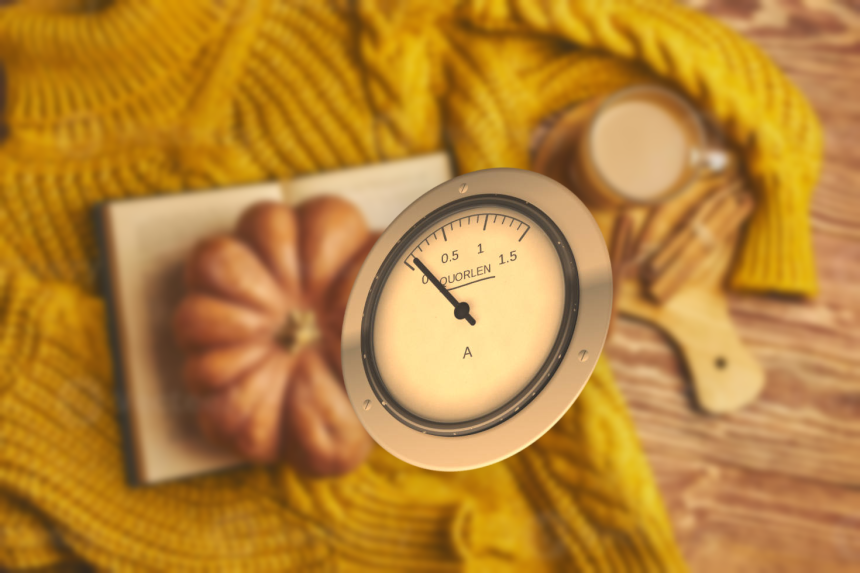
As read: value=0.1 unit=A
